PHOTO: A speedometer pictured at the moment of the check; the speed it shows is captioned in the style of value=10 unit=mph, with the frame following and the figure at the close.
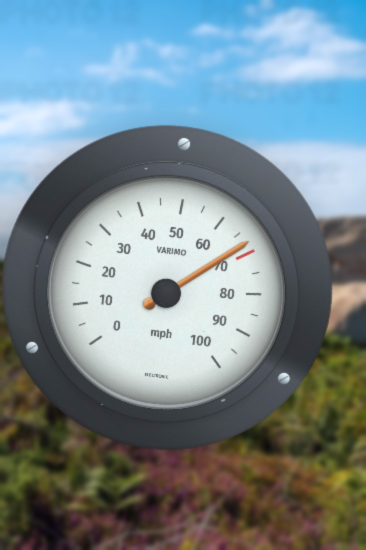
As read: value=67.5 unit=mph
